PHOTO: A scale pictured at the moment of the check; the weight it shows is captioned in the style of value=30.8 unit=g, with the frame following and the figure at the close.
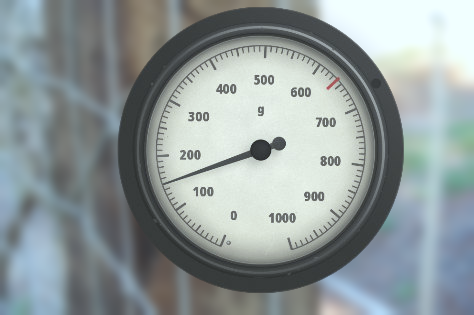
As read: value=150 unit=g
